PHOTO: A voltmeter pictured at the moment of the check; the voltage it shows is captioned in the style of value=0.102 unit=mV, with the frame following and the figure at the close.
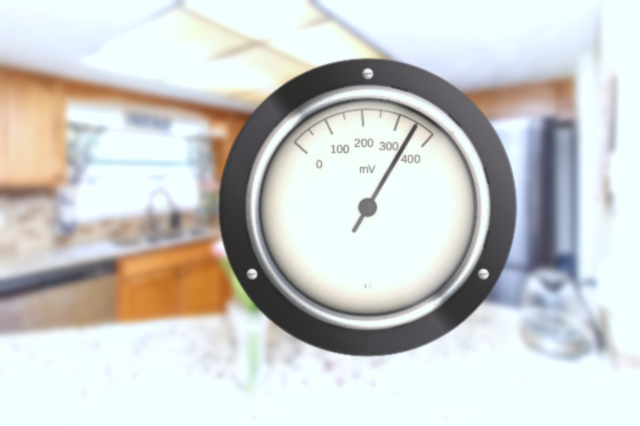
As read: value=350 unit=mV
